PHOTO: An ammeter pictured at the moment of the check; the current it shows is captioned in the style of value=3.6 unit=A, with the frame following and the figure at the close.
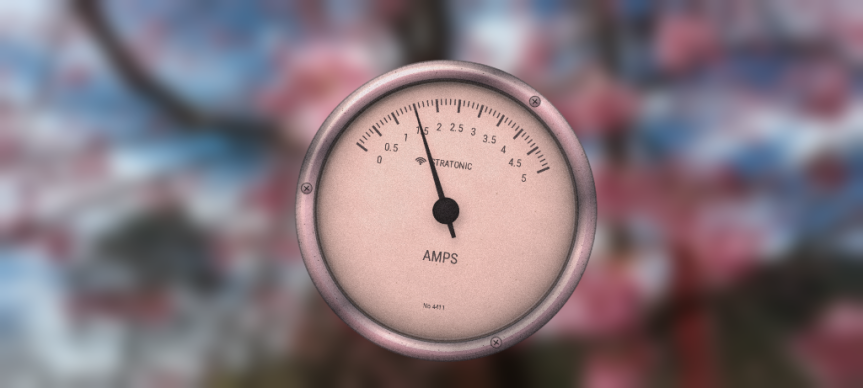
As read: value=1.5 unit=A
